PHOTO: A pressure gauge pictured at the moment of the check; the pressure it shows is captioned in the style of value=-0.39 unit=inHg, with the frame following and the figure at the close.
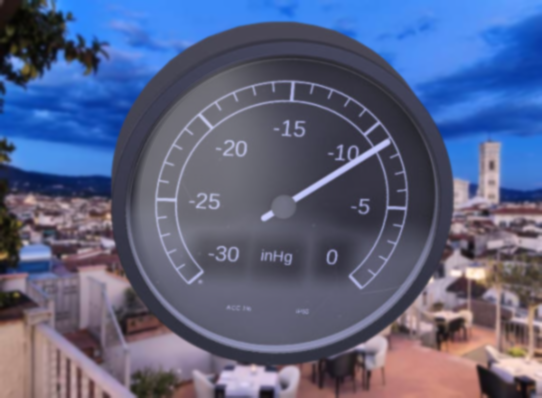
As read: value=-9 unit=inHg
